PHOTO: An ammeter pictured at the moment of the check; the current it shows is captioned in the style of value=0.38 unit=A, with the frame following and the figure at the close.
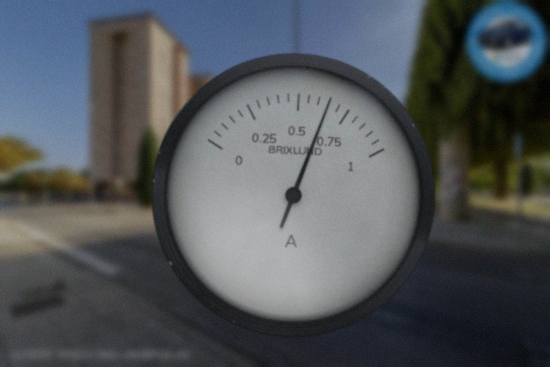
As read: value=0.65 unit=A
